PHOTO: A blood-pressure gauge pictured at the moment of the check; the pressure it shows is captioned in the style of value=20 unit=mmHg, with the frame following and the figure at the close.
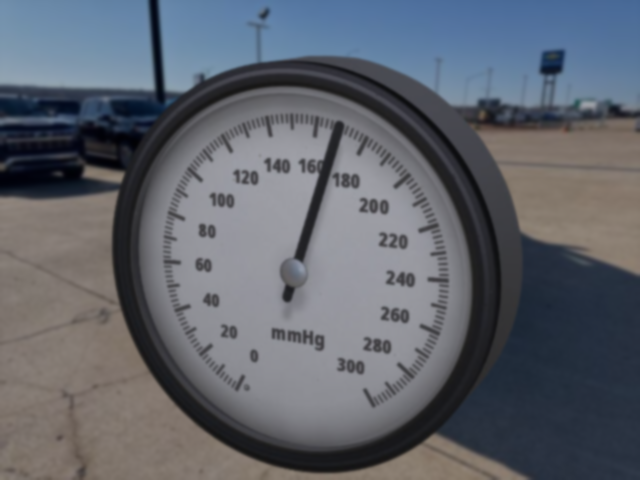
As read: value=170 unit=mmHg
